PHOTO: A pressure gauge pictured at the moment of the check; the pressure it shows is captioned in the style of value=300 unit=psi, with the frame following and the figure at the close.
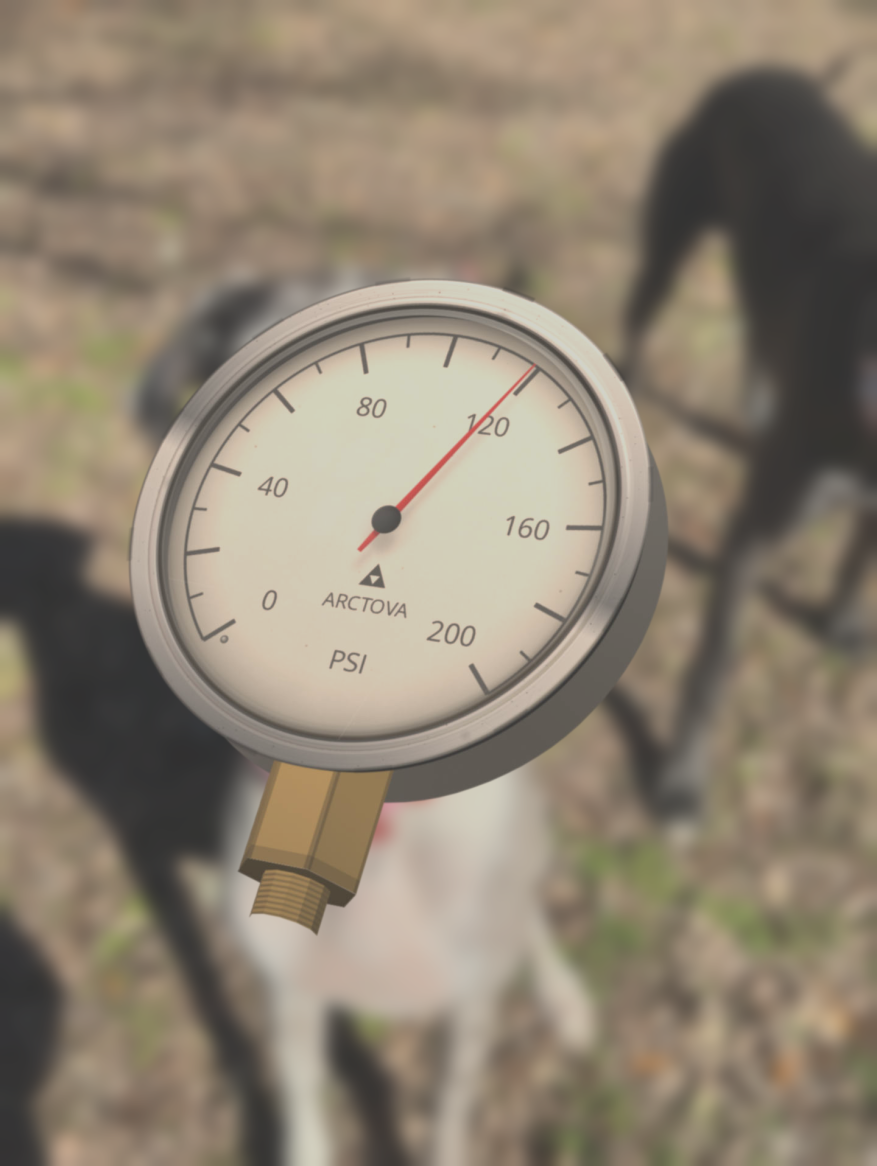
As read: value=120 unit=psi
